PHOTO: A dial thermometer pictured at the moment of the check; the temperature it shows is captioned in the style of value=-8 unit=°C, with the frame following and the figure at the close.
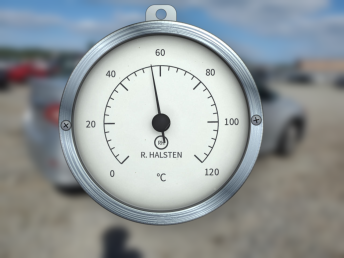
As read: value=56 unit=°C
